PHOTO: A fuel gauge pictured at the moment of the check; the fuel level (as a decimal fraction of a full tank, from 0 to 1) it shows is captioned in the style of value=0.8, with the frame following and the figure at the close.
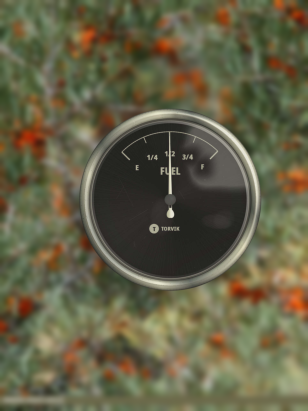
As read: value=0.5
